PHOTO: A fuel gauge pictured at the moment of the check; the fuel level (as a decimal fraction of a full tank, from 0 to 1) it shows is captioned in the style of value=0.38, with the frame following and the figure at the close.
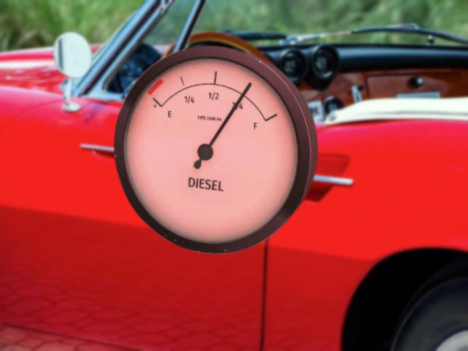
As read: value=0.75
